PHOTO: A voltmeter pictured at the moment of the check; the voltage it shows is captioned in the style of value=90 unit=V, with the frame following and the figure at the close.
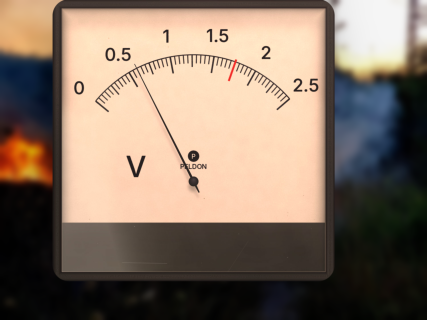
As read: value=0.6 unit=V
